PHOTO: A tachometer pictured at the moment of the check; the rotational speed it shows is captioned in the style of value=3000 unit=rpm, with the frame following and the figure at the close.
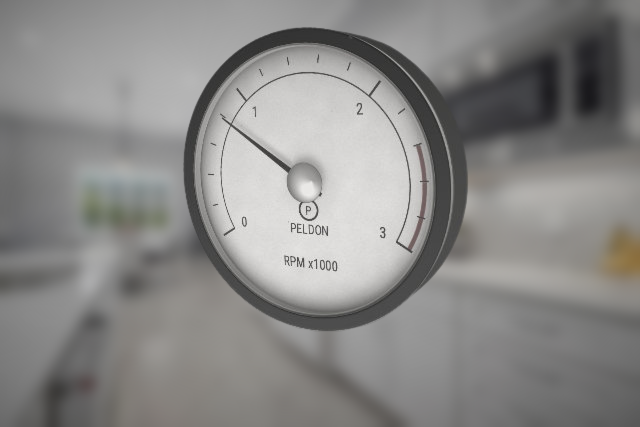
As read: value=800 unit=rpm
